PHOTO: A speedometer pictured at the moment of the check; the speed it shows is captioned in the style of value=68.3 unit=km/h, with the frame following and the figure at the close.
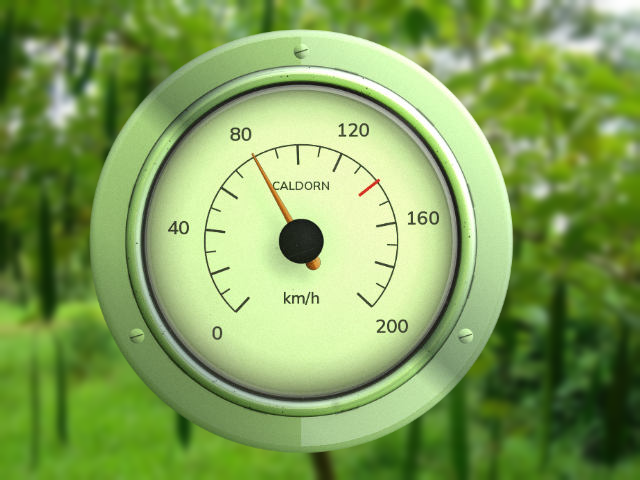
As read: value=80 unit=km/h
